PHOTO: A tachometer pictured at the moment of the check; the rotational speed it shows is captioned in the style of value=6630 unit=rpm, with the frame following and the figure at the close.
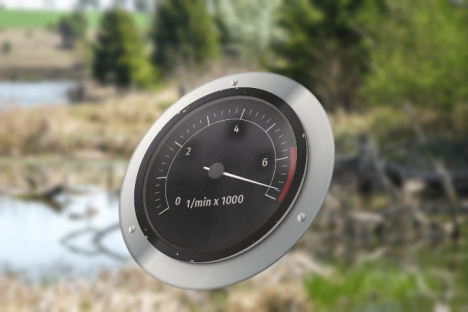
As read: value=6800 unit=rpm
